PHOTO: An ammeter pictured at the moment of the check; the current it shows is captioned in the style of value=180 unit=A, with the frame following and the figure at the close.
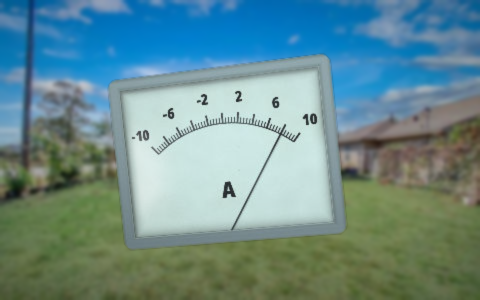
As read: value=8 unit=A
